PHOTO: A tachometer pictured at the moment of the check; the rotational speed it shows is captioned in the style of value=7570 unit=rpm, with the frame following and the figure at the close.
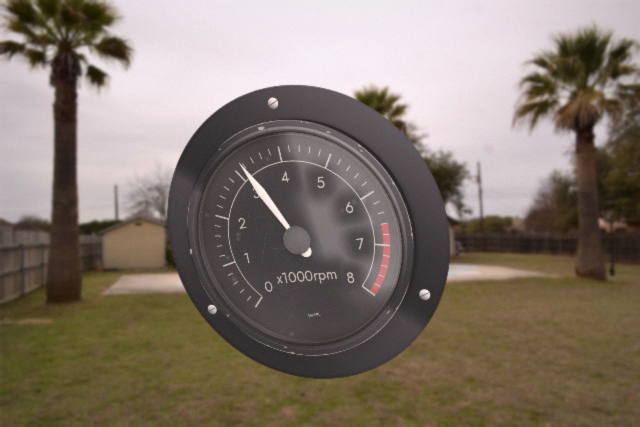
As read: value=3200 unit=rpm
